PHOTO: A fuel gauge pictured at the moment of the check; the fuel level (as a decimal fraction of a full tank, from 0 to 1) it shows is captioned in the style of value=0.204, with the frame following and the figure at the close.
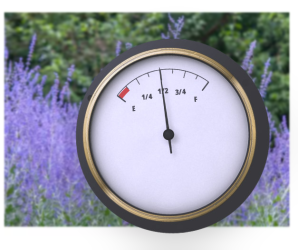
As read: value=0.5
